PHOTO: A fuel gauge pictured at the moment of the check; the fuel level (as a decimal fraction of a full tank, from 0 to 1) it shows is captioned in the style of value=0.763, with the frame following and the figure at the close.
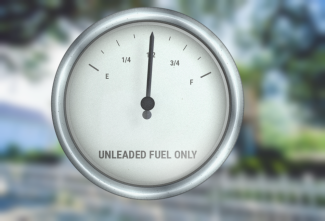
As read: value=0.5
